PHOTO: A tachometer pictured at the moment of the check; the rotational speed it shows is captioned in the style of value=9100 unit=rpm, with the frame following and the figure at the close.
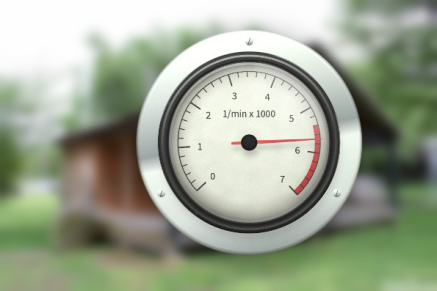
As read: value=5700 unit=rpm
